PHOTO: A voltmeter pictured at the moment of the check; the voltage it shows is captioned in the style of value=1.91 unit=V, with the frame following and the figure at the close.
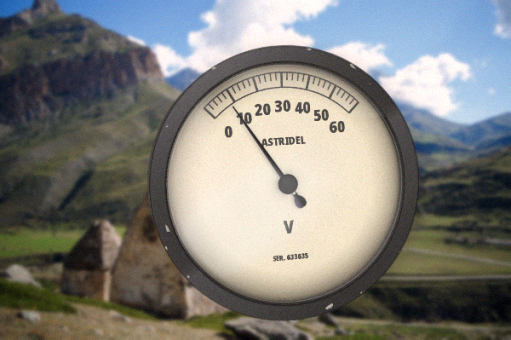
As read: value=8 unit=V
